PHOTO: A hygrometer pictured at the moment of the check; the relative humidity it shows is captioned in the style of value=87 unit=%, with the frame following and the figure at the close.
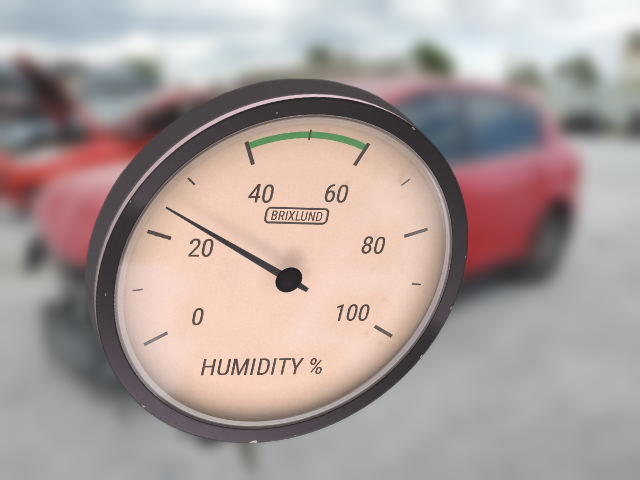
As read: value=25 unit=%
